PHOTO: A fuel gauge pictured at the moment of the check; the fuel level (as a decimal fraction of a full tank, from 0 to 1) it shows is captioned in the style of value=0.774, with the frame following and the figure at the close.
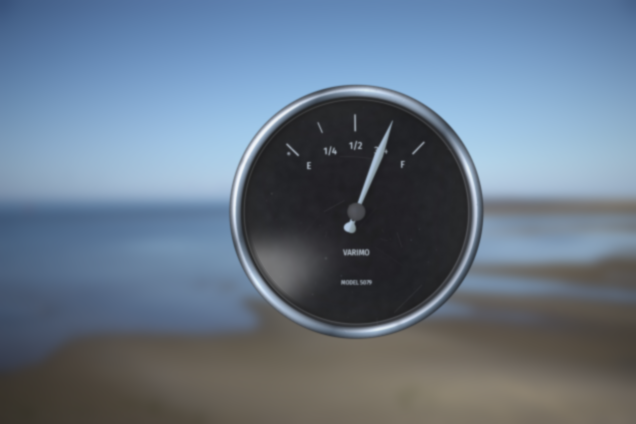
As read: value=0.75
